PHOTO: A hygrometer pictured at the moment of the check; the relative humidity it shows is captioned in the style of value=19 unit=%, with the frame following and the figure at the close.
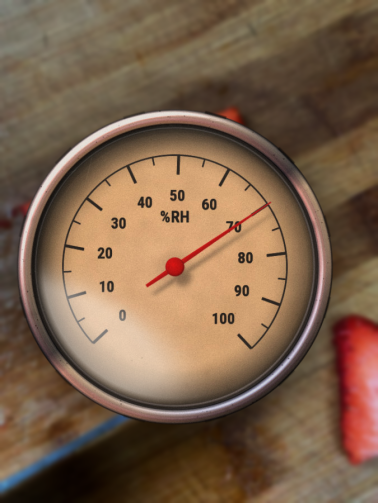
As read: value=70 unit=%
